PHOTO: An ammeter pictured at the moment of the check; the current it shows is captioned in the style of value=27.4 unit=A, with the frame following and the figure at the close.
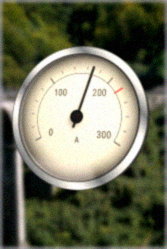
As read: value=170 unit=A
